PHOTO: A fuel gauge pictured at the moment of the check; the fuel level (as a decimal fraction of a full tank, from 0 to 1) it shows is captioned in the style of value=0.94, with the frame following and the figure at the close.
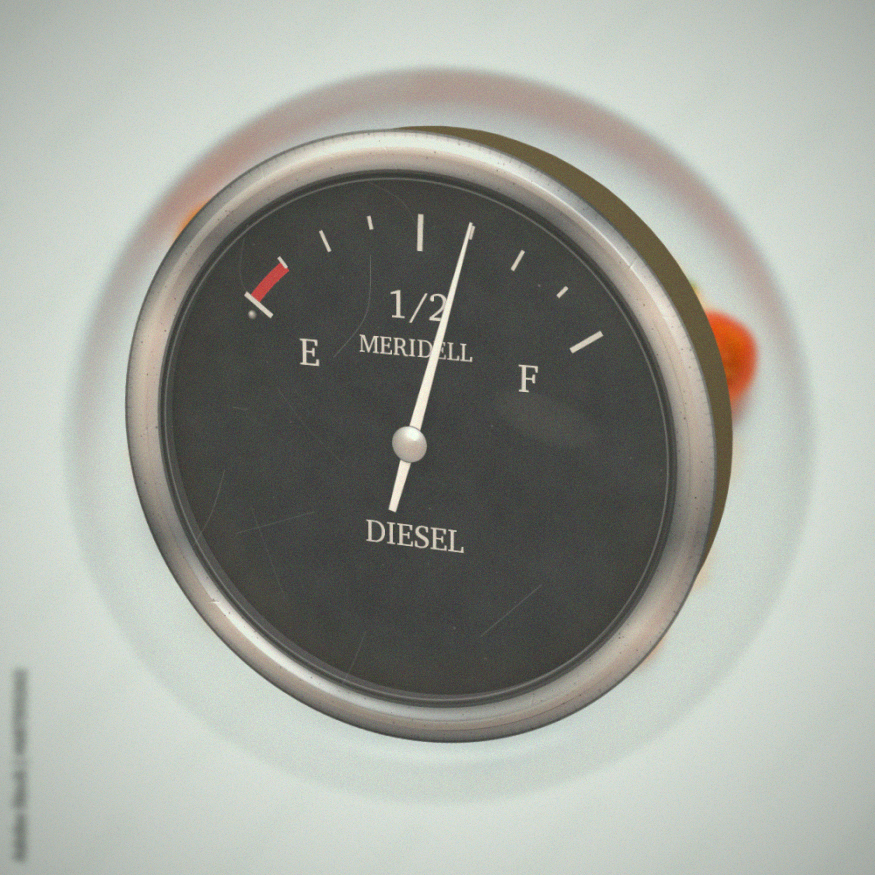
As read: value=0.625
